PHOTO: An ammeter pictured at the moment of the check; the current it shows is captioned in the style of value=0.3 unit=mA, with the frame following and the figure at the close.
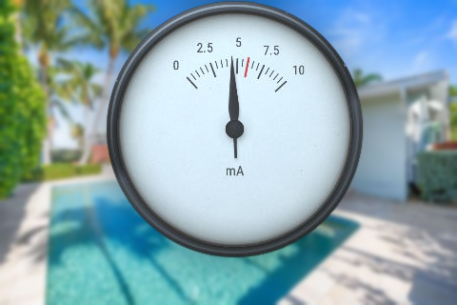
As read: value=4.5 unit=mA
